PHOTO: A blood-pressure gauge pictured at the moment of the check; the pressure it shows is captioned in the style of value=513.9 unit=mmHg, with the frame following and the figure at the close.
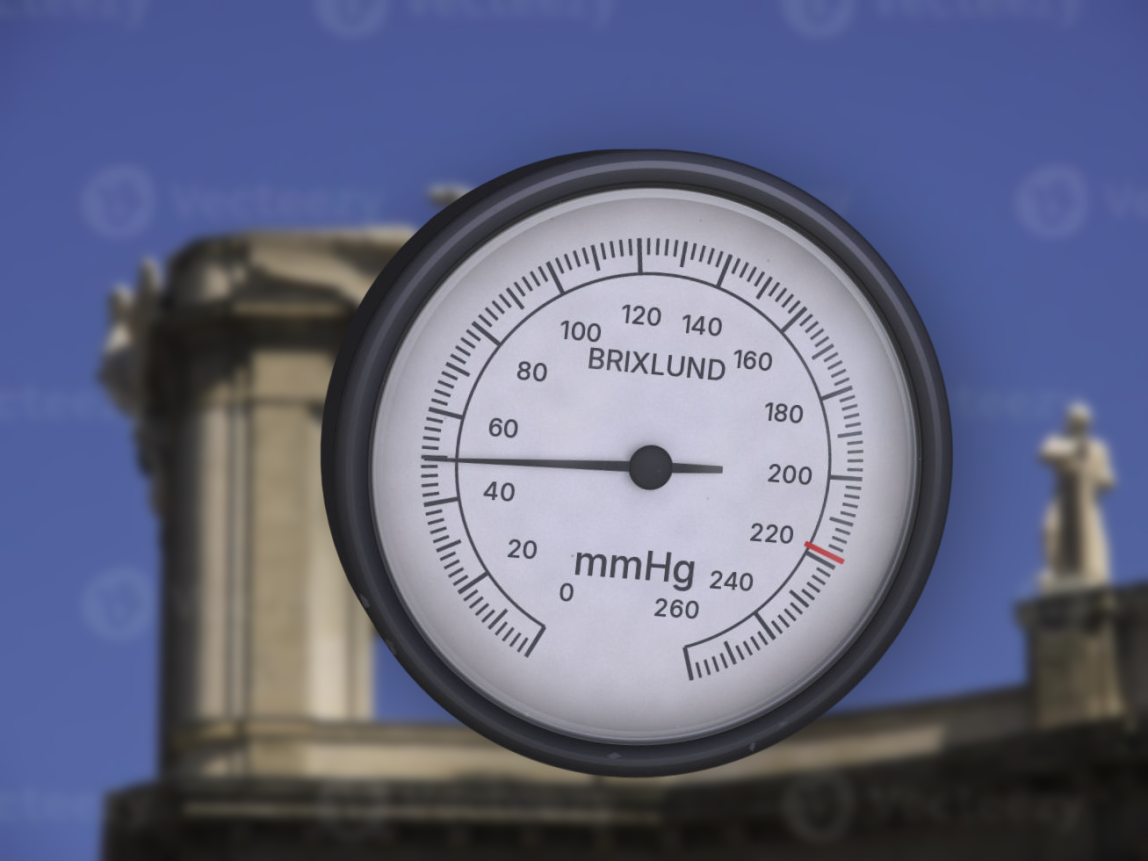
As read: value=50 unit=mmHg
